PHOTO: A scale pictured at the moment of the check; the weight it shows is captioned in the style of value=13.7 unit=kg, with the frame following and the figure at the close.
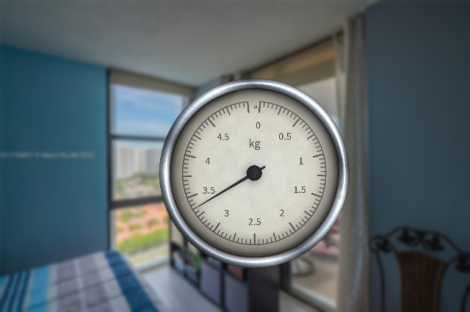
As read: value=3.35 unit=kg
